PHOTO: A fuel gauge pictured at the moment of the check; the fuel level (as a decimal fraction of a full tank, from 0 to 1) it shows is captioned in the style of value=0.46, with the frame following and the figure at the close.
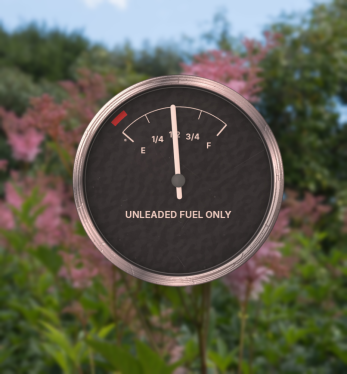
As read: value=0.5
